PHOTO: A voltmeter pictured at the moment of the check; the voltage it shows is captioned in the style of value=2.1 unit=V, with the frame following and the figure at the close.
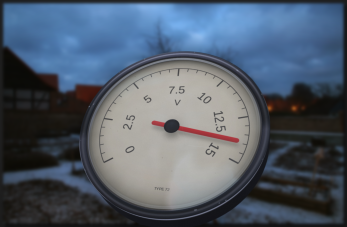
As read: value=14 unit=V
